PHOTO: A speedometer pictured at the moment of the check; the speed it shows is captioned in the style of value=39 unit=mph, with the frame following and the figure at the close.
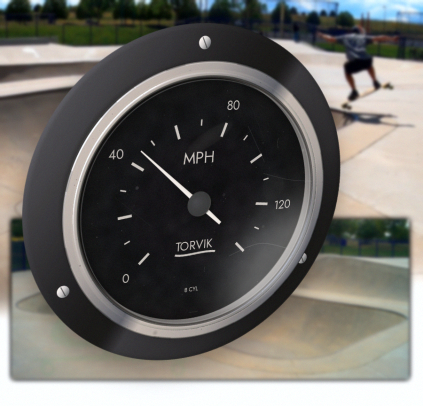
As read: value=45 unit=mph
